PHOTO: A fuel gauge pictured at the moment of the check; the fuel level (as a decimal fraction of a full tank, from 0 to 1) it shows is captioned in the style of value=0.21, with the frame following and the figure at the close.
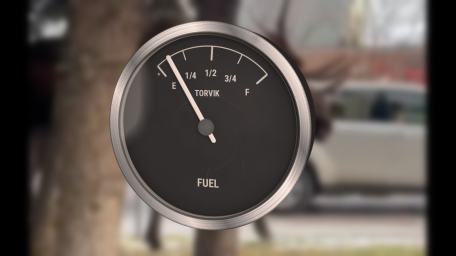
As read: value=0.125
